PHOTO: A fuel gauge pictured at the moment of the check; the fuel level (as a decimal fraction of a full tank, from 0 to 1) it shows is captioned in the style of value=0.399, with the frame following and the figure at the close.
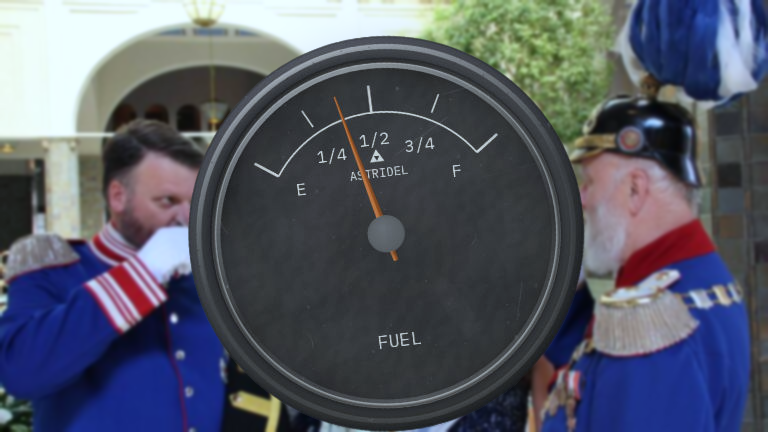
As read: value=0.375
